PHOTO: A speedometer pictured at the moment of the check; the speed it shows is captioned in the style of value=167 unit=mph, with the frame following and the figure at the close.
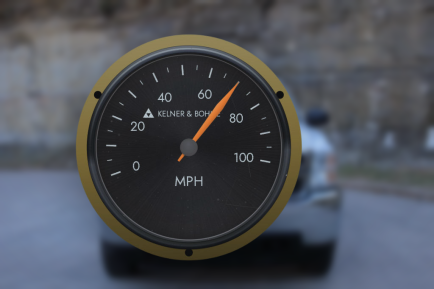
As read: value=70 unit=mph
